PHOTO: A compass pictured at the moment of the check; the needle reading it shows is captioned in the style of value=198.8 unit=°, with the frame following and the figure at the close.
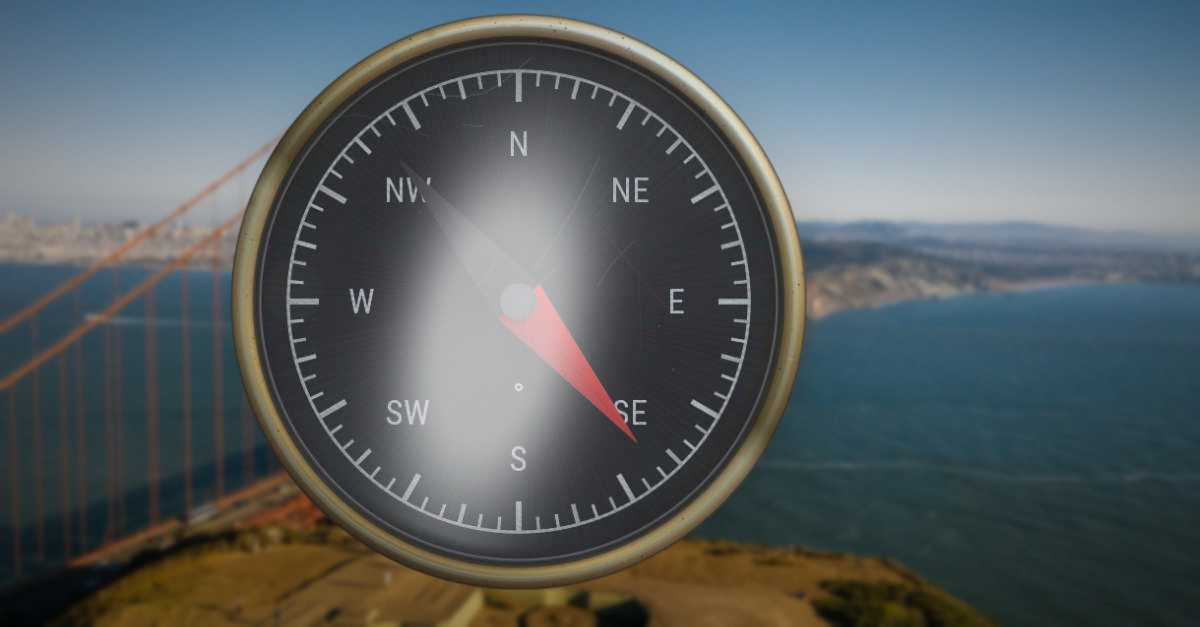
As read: value=140 unit=°
